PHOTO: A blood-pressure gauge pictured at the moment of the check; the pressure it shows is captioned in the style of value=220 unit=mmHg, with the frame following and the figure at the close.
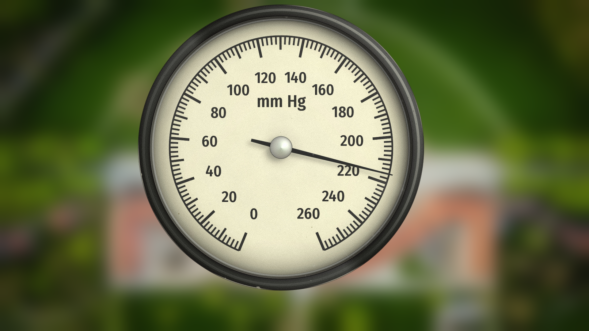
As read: value=216 unit=mmHg
